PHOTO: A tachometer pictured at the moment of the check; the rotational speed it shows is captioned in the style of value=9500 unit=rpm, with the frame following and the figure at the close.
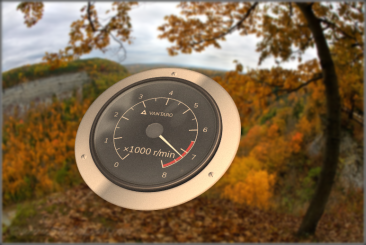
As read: value=7250 unit=rpm
